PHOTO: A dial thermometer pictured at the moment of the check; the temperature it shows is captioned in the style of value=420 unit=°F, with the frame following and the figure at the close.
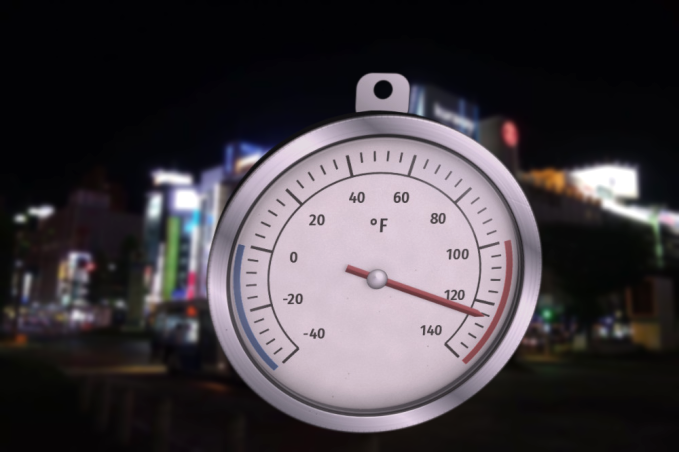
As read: value=124 unit=°F
